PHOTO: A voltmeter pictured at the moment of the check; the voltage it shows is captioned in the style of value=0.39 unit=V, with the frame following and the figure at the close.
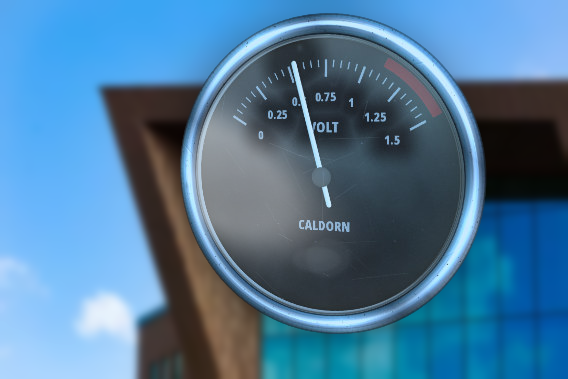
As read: value=0.55 unit=V
